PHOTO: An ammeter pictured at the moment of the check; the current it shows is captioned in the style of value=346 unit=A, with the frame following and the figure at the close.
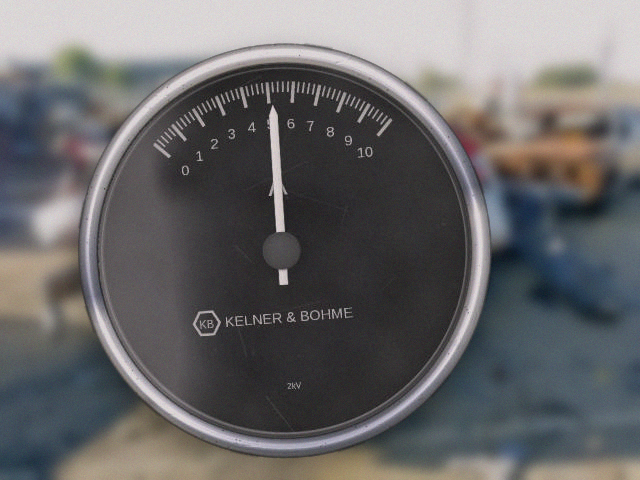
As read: value=5.2 unit=A
